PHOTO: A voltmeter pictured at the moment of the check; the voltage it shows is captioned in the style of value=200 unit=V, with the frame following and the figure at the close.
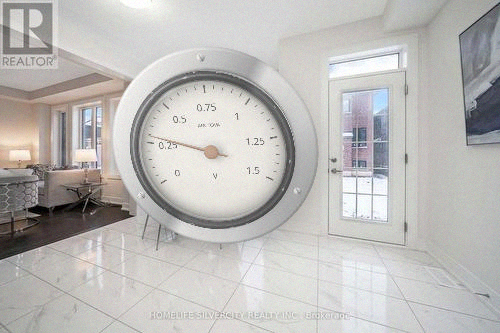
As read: value=0.3 unit=V
